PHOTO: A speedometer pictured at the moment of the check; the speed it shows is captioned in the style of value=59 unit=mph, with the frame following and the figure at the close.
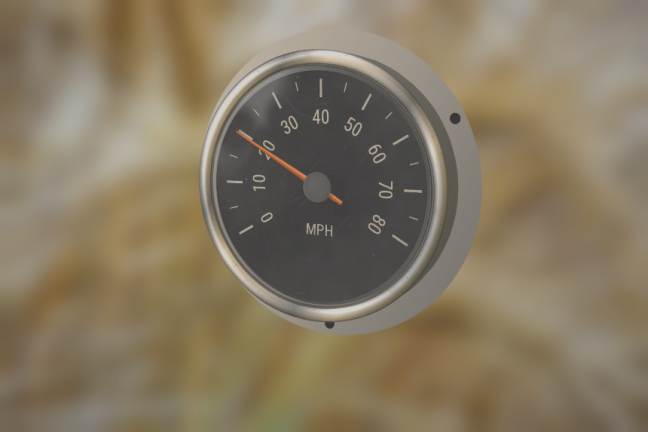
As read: value=20 unit=mph
